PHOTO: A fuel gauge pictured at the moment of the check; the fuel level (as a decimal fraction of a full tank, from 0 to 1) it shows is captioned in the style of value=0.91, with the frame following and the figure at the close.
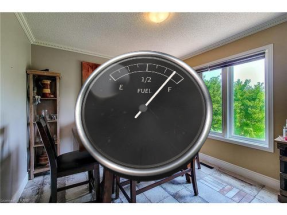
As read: value=0.875
